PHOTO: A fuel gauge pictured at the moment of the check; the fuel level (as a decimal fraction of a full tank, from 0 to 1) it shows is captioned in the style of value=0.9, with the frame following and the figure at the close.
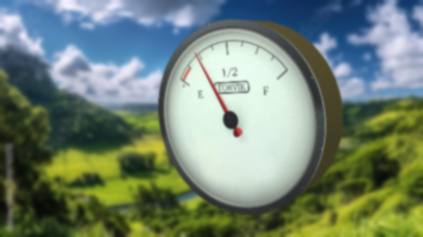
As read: value=0.25
